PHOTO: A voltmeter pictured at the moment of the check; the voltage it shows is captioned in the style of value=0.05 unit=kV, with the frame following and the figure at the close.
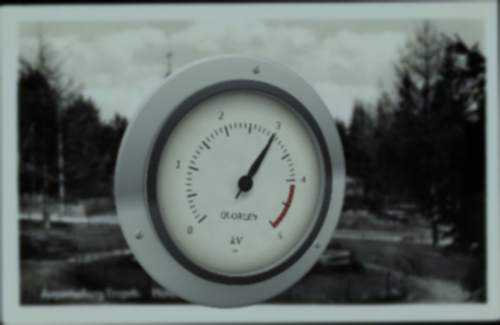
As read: value=3 unit=kV
